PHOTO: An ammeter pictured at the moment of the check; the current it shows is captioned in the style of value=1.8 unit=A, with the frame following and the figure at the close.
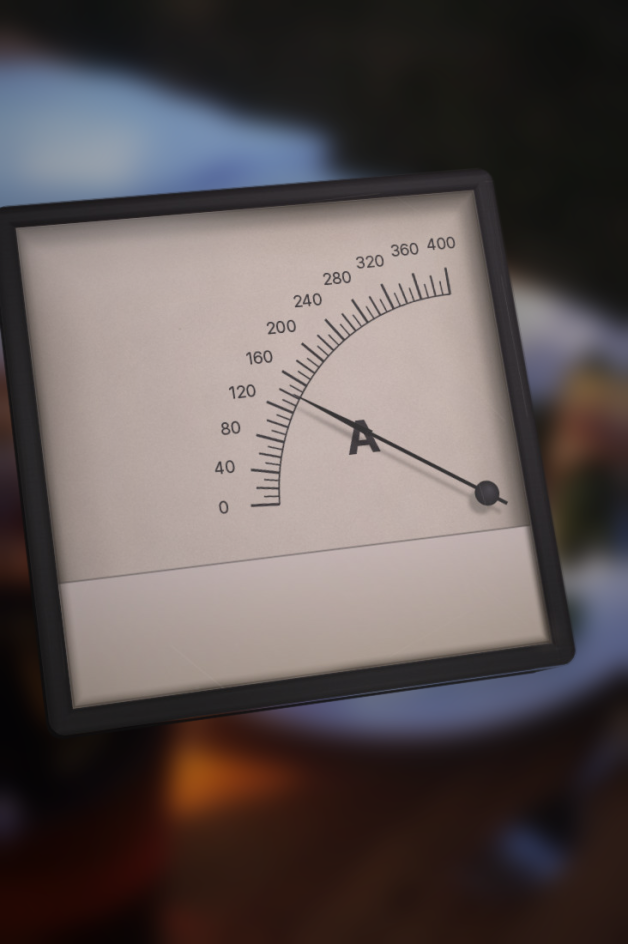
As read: value=140 unit=A
